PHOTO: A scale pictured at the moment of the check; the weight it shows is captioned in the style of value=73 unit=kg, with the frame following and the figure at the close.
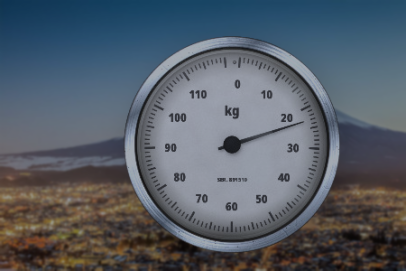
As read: value=23 unit=kg
